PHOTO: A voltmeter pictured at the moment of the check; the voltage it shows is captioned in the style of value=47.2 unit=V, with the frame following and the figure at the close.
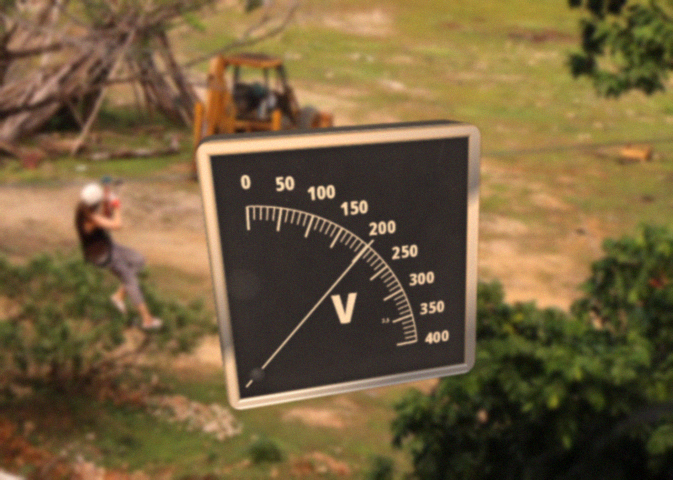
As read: value=200 unit=V
